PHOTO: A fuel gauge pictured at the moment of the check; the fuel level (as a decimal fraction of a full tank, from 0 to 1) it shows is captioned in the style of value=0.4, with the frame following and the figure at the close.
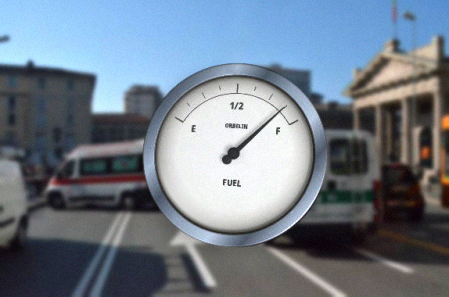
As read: value=0.875
